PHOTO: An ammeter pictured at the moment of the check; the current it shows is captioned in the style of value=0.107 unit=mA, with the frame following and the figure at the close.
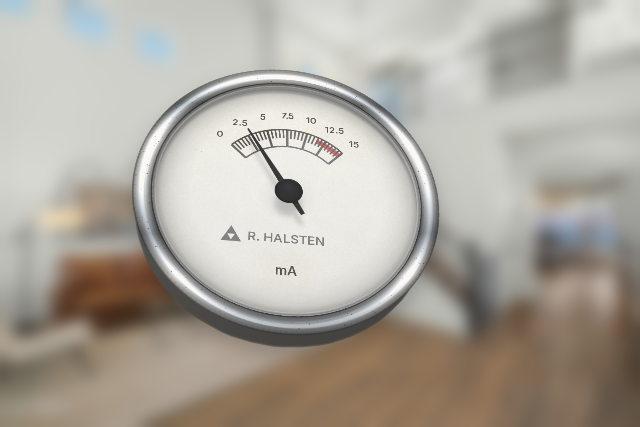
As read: value=2.5 unit=mA
